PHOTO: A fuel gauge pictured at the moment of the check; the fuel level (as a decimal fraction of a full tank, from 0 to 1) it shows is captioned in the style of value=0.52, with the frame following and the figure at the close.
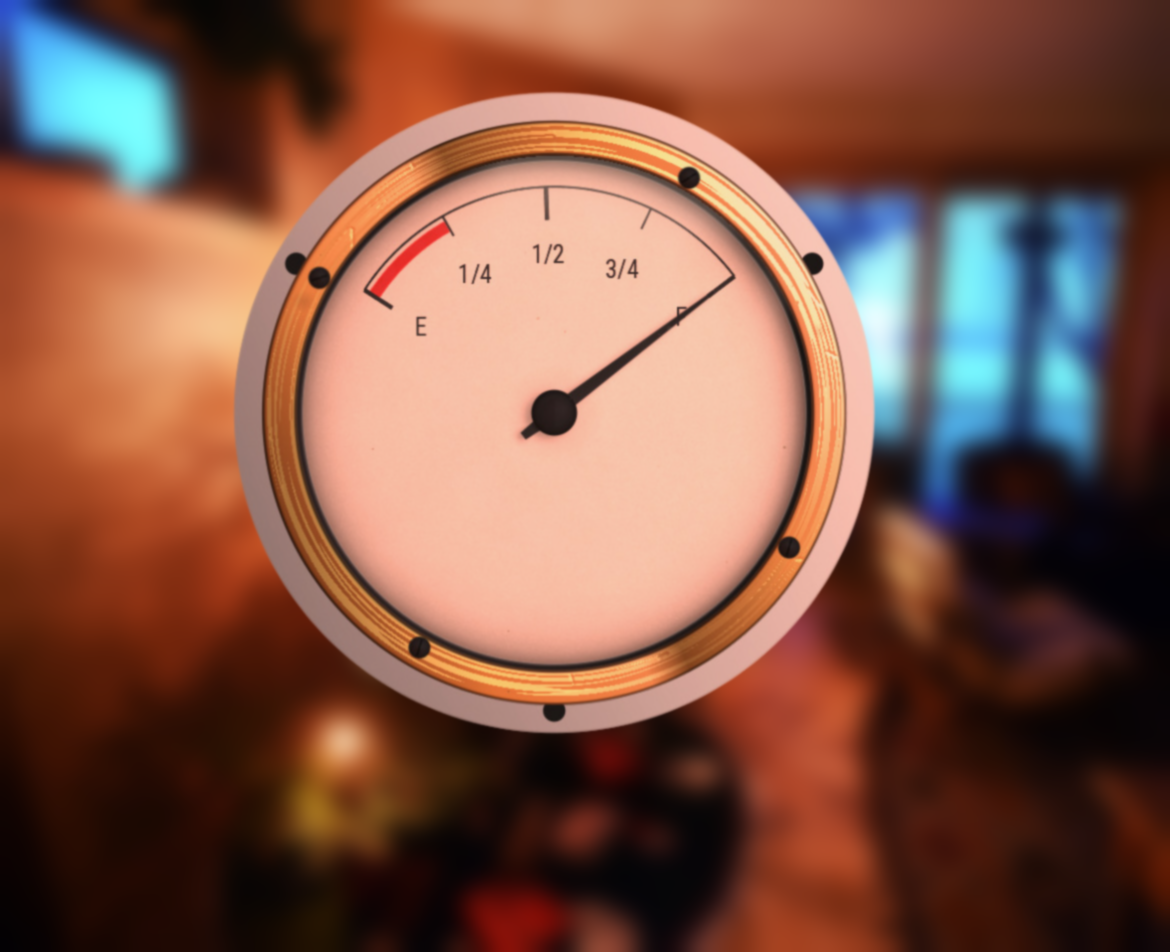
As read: value=1
